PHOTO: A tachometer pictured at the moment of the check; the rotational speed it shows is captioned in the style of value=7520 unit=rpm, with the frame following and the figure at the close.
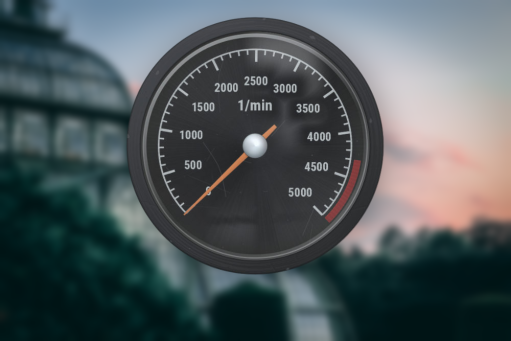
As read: value=0 unit=rpm
